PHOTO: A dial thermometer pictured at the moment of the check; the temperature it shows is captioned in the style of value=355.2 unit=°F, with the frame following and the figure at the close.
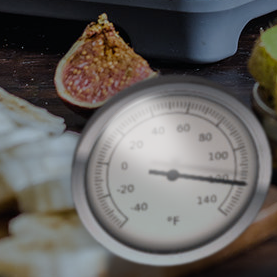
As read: value=120 unit=°F
